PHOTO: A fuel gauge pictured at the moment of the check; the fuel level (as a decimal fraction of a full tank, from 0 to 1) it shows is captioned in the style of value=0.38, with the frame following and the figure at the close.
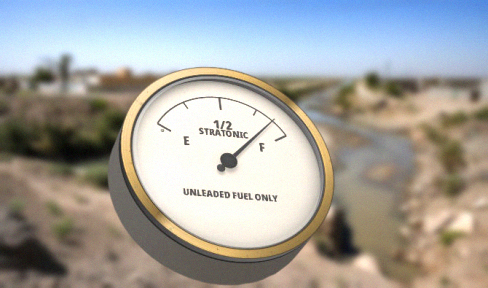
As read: value=0.875
